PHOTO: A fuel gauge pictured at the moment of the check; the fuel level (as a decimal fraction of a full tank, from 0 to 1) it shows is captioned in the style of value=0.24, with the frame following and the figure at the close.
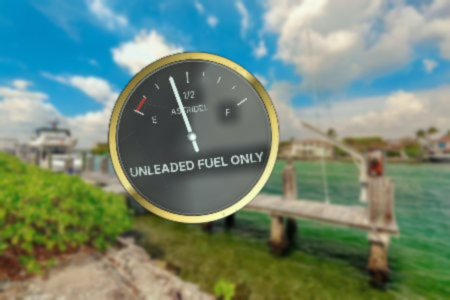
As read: value=0.375
